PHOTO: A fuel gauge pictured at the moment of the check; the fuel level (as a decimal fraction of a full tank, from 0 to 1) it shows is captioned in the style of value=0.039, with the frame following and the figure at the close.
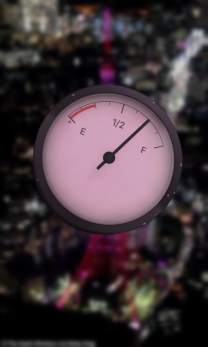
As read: value=0.75
